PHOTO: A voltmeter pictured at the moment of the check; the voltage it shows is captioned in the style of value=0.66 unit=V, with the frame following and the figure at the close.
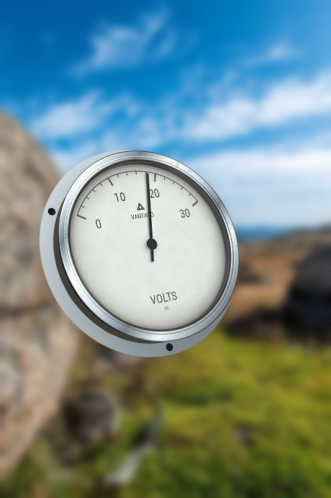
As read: value=18 unit=V
